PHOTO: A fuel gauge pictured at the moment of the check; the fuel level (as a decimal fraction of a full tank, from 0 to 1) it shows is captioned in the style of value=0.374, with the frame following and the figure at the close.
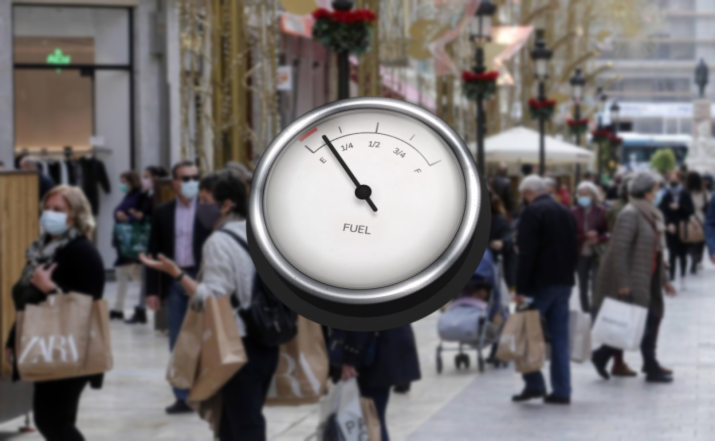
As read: value=0.125
